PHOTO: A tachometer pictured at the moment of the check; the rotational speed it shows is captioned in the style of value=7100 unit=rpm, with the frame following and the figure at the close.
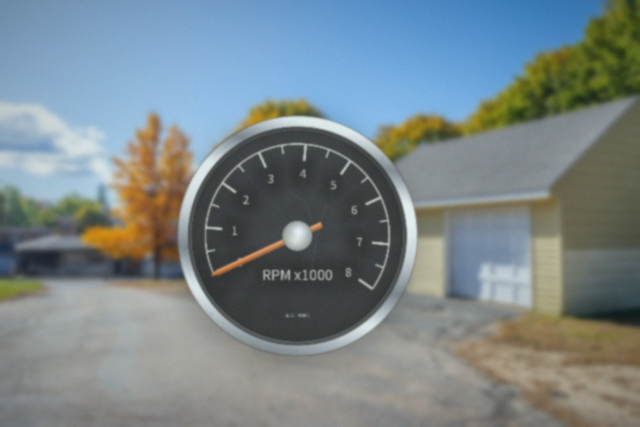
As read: value=0 unit=rpm
